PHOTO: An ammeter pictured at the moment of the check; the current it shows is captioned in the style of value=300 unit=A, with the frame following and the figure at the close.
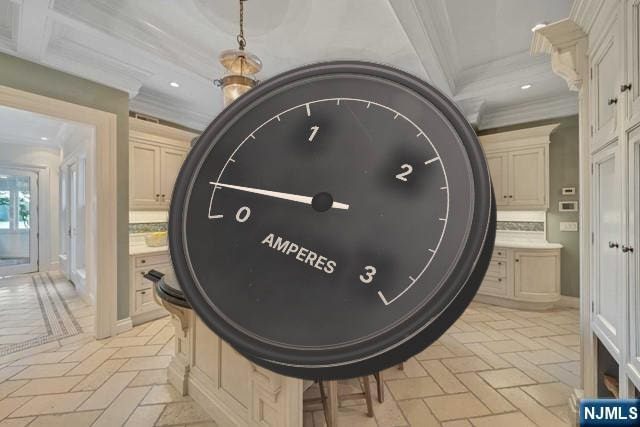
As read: value=0.2 unit=A
